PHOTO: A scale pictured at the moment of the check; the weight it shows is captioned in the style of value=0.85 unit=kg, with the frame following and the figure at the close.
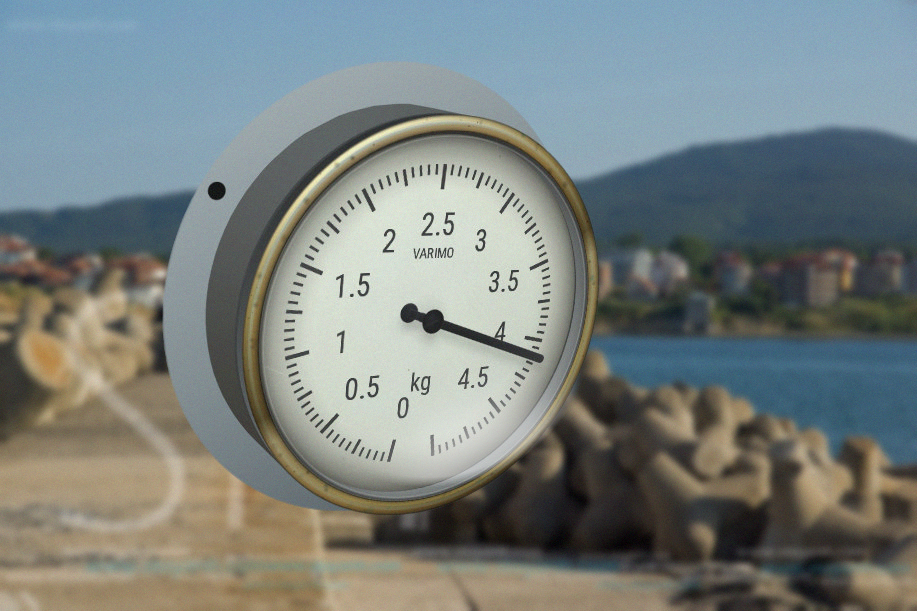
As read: value=4.1 unit=kg
